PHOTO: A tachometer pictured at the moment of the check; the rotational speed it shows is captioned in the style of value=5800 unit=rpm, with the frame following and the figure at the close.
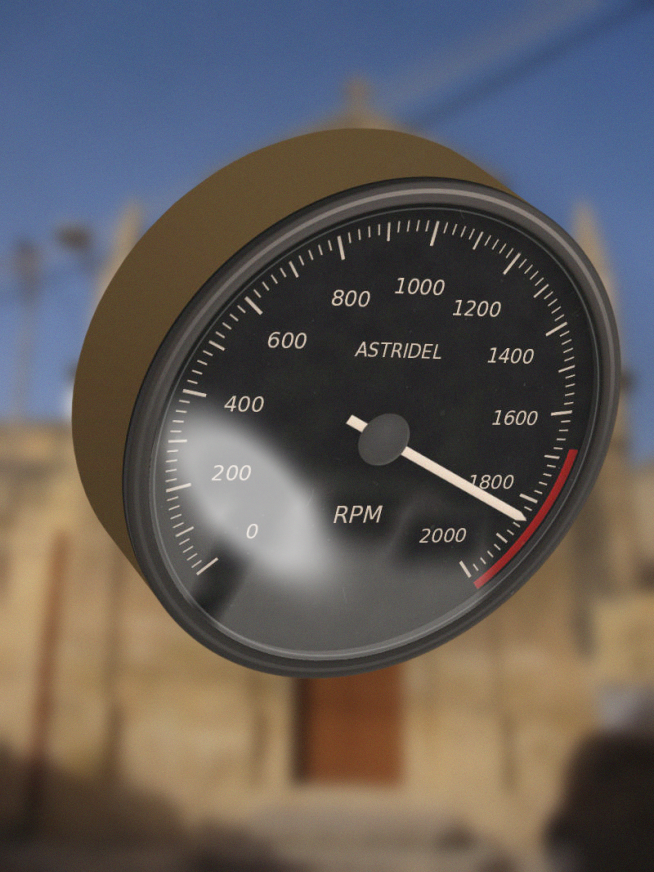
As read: value=1840 unit=rpm
